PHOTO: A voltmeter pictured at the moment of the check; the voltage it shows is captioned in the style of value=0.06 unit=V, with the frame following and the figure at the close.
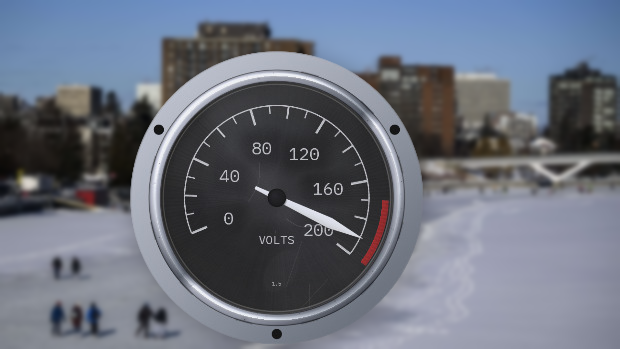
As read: value=190 unit=V
